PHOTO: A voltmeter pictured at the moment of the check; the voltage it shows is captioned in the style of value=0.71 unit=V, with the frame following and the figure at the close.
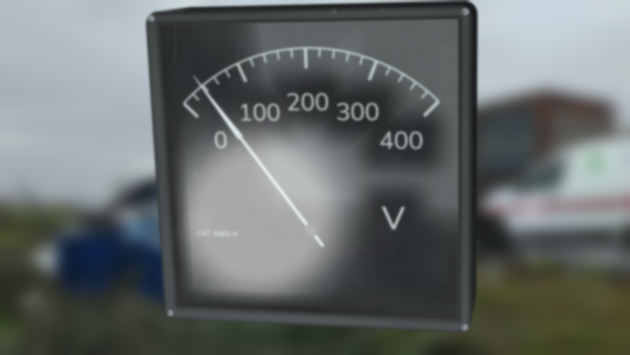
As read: value=40 unit=V
